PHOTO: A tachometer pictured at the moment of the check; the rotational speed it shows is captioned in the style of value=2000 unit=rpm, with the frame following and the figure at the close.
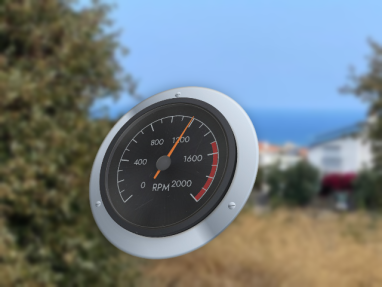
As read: value=1200 unit=rpm
